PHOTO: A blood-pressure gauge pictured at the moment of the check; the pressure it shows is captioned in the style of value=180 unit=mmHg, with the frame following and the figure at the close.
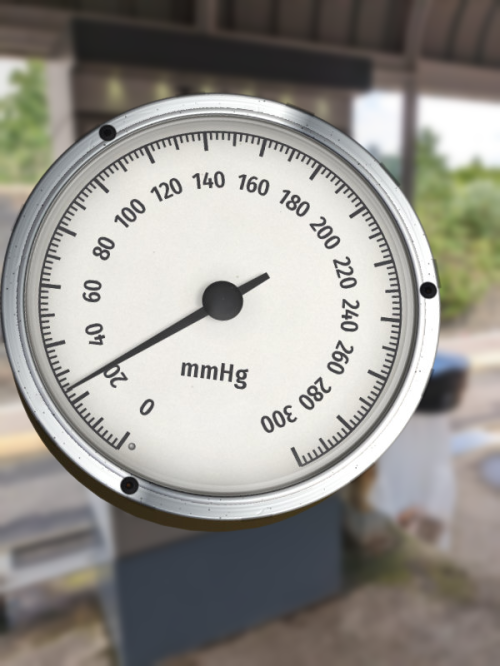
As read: value=24 unit=mmHg
